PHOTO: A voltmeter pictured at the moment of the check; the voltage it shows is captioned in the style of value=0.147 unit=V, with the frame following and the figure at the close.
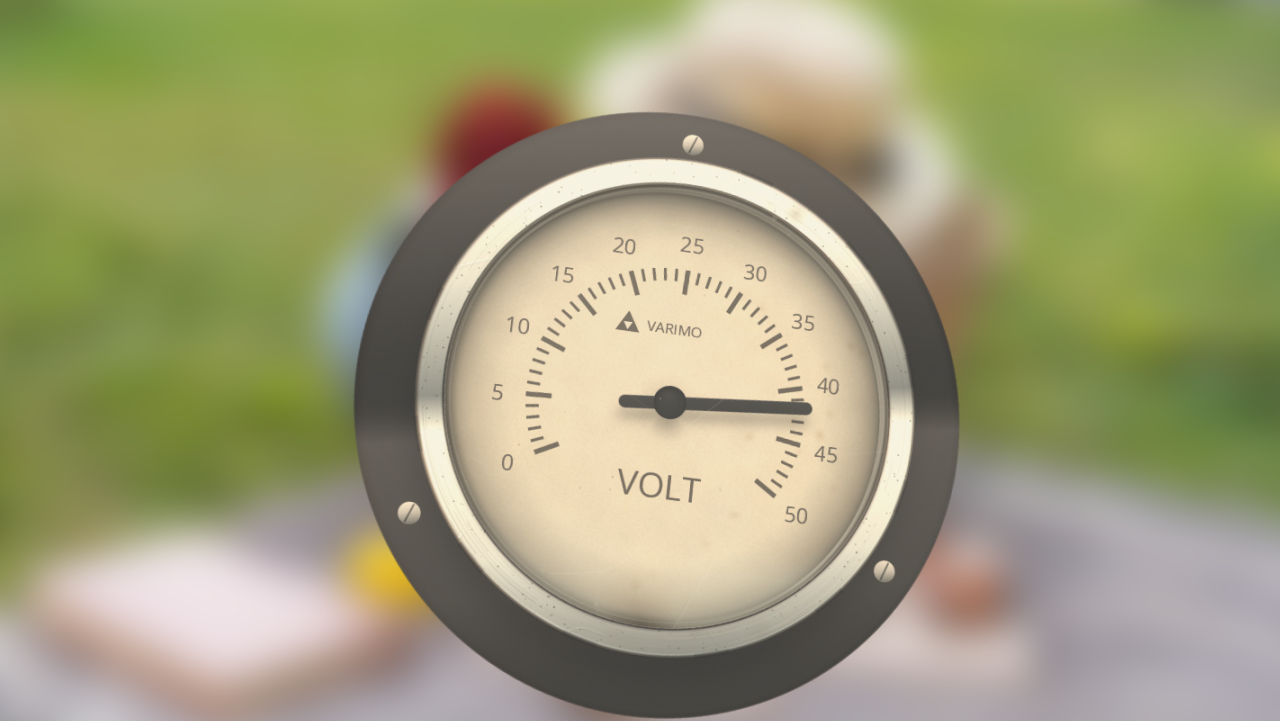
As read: value=42 unit=V
